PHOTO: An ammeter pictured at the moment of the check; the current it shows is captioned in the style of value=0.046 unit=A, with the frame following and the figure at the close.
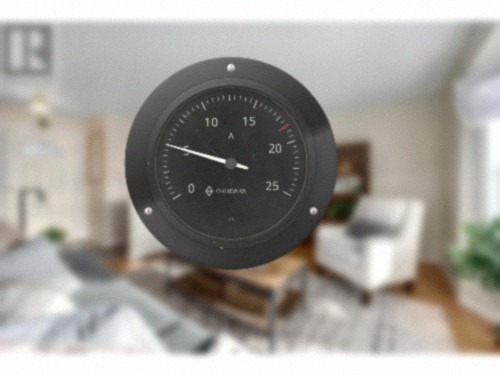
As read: value=5 unit=A
